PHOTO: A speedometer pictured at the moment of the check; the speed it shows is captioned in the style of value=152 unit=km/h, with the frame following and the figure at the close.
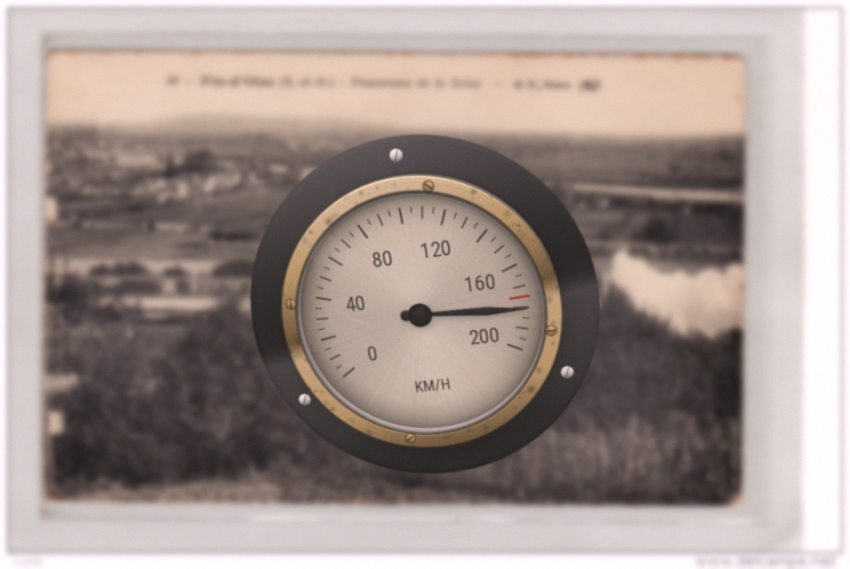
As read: value=180 unit=km/h
